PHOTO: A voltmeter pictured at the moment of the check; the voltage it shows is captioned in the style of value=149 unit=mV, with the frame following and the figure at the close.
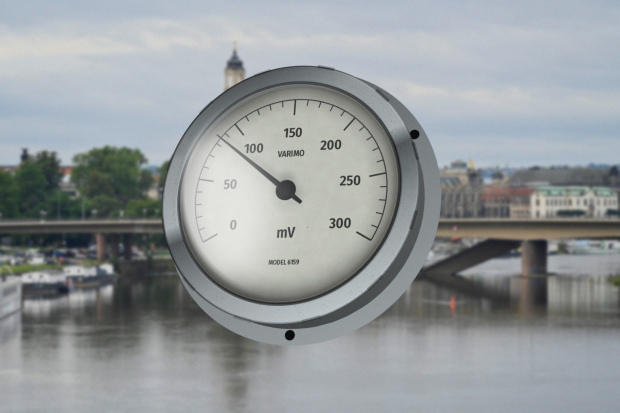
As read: value=85 unit=mV
